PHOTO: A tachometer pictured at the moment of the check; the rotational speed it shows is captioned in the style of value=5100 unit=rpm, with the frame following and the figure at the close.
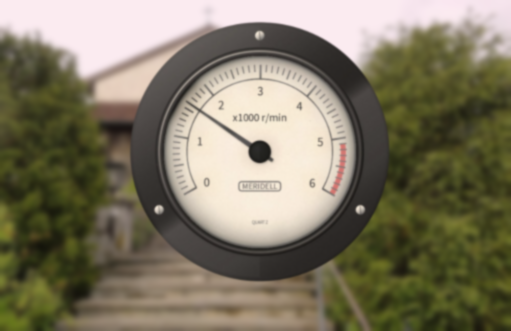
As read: value=1600 unit=rpm
